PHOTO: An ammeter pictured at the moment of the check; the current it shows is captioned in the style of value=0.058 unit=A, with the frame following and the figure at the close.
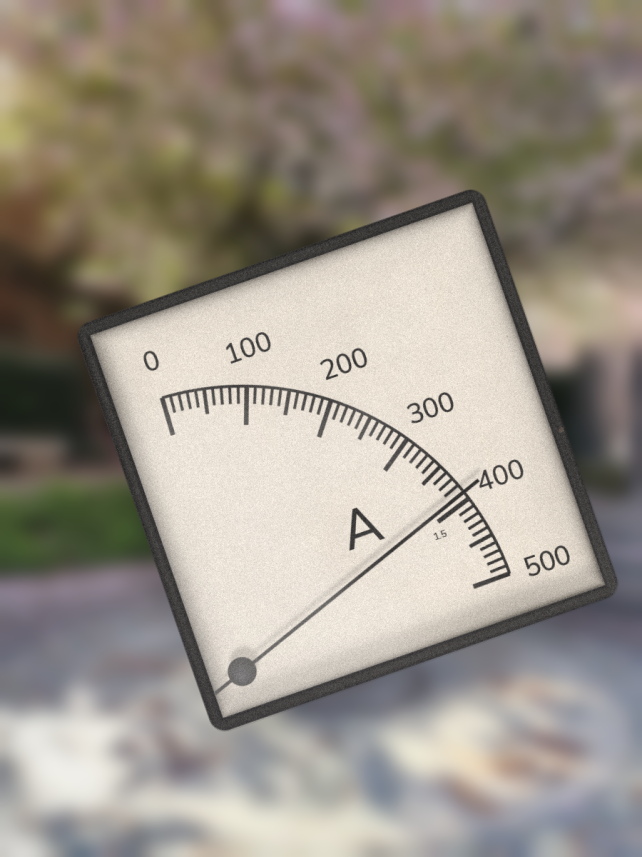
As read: value=390 unit=A
